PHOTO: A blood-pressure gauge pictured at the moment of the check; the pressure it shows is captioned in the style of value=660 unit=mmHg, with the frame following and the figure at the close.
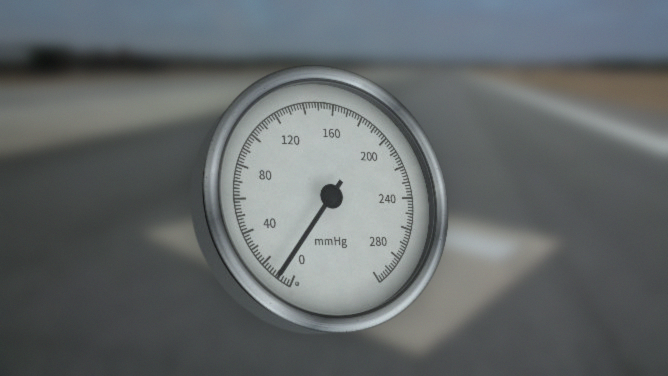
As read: value=10 unit=mmHg
